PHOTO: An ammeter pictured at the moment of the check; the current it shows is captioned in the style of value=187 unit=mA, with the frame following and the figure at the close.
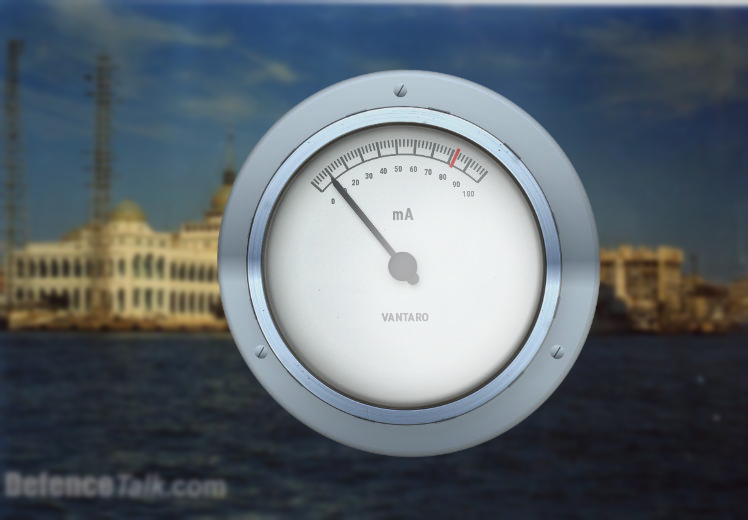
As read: value=10 unit=mA
